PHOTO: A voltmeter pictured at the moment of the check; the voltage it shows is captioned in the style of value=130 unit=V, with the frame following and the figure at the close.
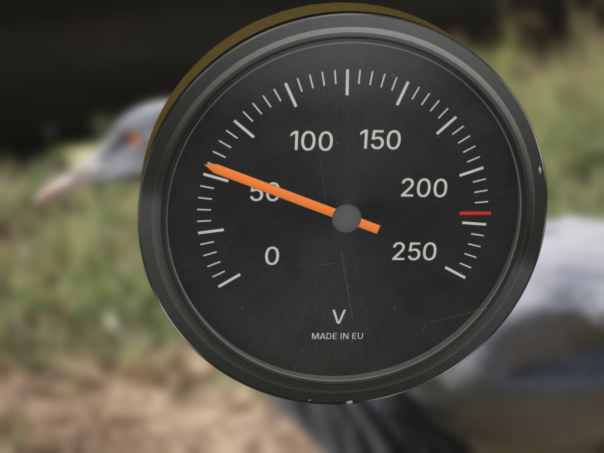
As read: value=55 unit=V
